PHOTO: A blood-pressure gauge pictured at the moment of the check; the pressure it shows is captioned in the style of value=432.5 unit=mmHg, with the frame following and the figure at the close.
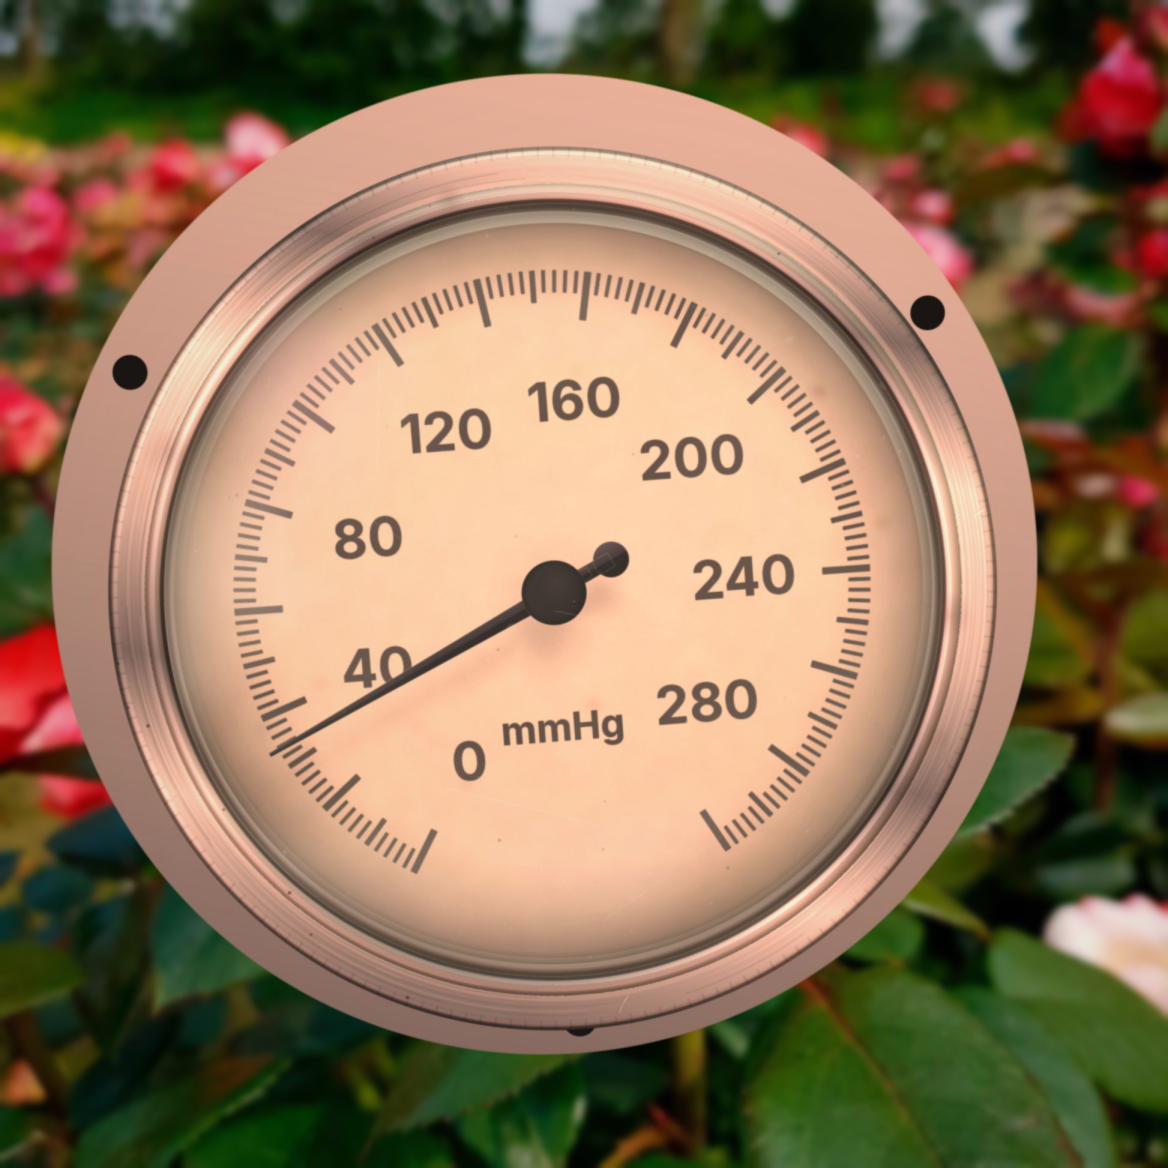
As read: value=34 unit=mmHg
